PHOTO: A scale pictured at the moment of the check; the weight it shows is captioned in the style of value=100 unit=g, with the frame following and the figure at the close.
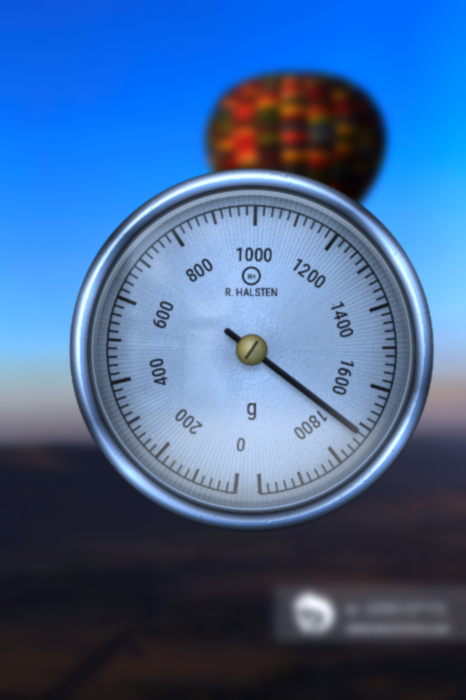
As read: value=1720 unit=g
